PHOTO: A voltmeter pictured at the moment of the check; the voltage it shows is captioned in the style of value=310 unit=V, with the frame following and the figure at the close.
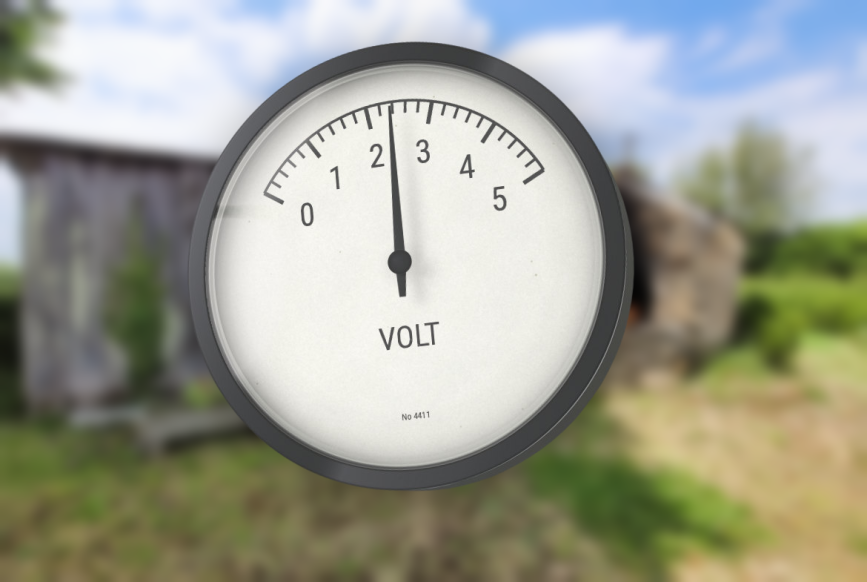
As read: value=2.4 unit=V
